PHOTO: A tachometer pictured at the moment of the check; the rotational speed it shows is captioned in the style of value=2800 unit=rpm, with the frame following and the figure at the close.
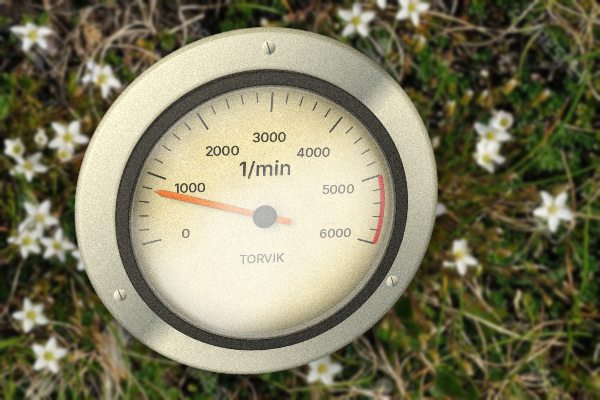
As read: value=800 unit=rpm
